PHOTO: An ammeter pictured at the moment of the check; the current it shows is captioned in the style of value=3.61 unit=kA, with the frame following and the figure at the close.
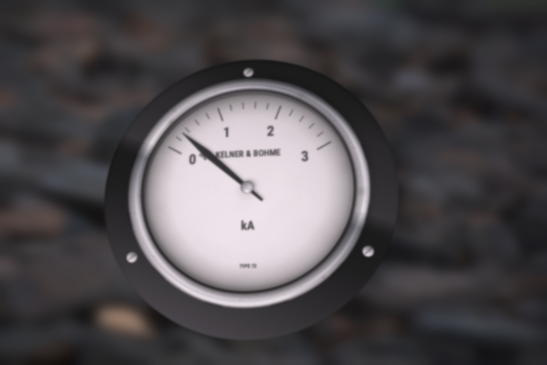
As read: value=0.3 unit=kA
